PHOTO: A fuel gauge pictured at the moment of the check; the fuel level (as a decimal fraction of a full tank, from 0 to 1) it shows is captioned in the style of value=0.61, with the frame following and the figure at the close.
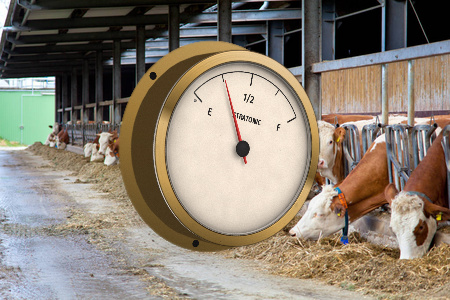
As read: value=0.25
